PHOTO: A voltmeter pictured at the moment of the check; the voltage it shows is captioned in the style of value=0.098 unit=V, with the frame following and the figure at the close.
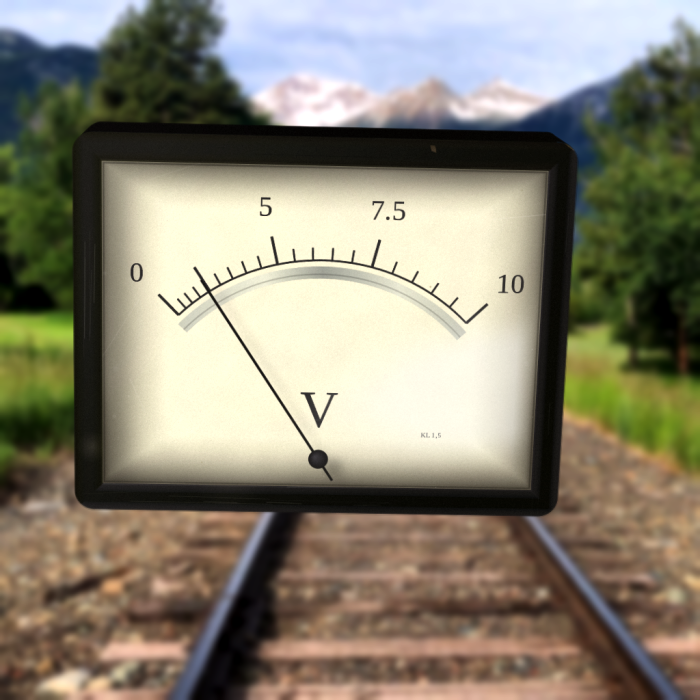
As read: value=2.5 unit=V
